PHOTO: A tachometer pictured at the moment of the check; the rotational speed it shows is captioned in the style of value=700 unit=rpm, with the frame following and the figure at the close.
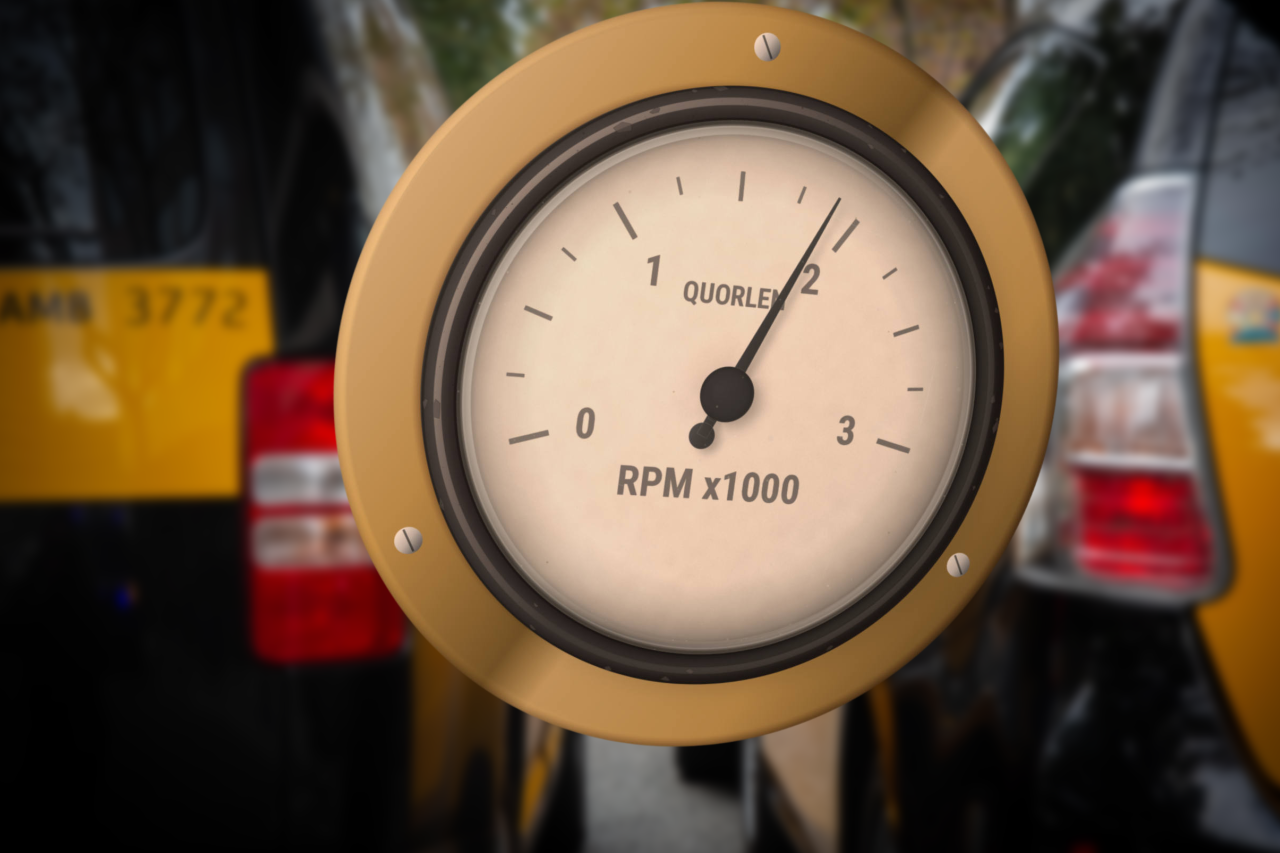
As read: value=1875 unit=rpm
